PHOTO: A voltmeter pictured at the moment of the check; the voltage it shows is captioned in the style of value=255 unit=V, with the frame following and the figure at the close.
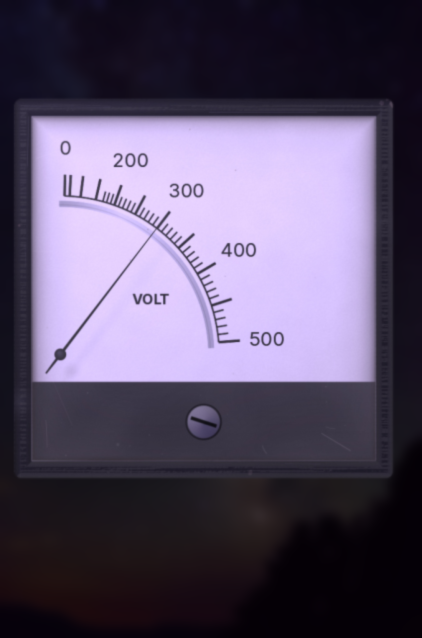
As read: value=300 unit=V
